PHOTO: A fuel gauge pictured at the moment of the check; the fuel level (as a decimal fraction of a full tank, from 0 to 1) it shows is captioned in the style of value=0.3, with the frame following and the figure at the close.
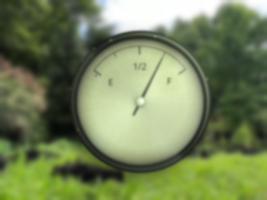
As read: value=0.75
